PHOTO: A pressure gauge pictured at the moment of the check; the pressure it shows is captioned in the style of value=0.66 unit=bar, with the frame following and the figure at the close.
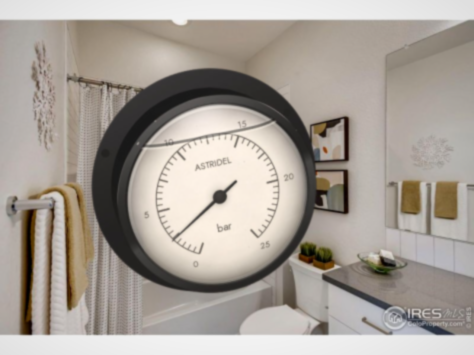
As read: value=2.5 unit=bar
